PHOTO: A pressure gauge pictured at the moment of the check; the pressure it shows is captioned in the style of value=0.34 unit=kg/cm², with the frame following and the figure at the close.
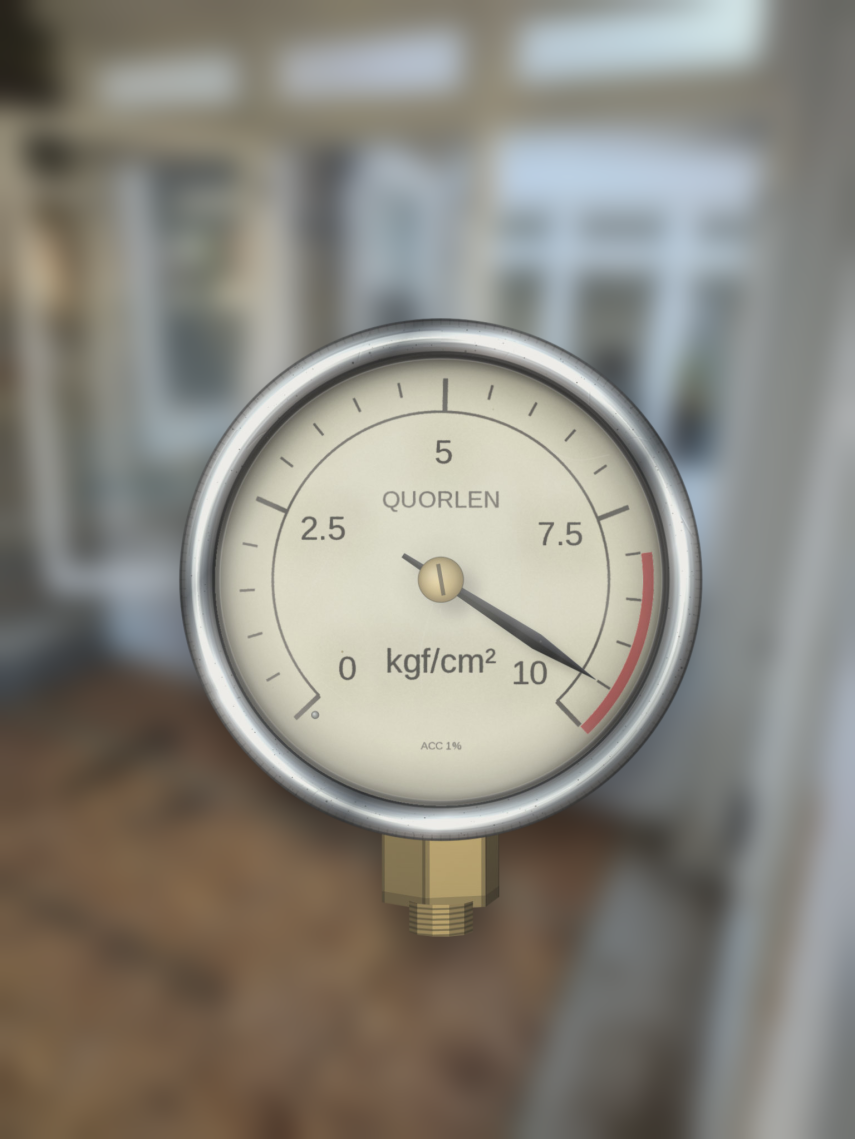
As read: value=9.5 unit=kg/cm²
